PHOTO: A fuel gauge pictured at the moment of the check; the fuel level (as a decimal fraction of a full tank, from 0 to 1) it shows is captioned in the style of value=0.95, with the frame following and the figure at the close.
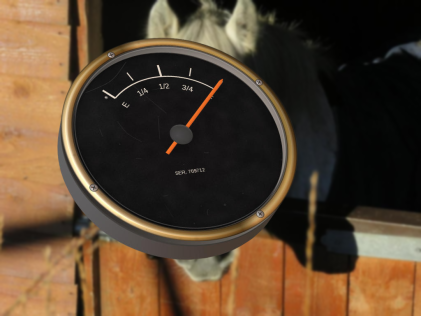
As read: value=1
